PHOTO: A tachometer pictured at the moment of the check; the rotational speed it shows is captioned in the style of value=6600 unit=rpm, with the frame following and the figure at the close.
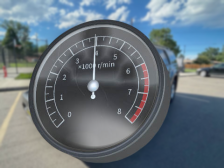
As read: value=4000 unit=rpm
